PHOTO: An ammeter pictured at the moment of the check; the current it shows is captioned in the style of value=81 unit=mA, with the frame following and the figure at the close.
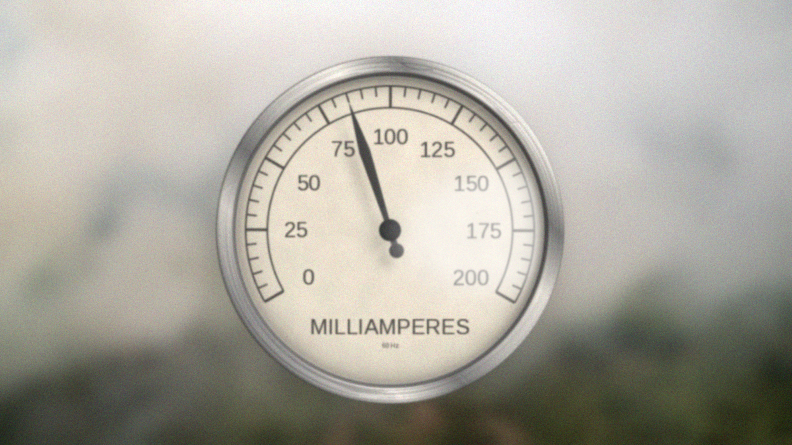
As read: value=85 unit=mA
